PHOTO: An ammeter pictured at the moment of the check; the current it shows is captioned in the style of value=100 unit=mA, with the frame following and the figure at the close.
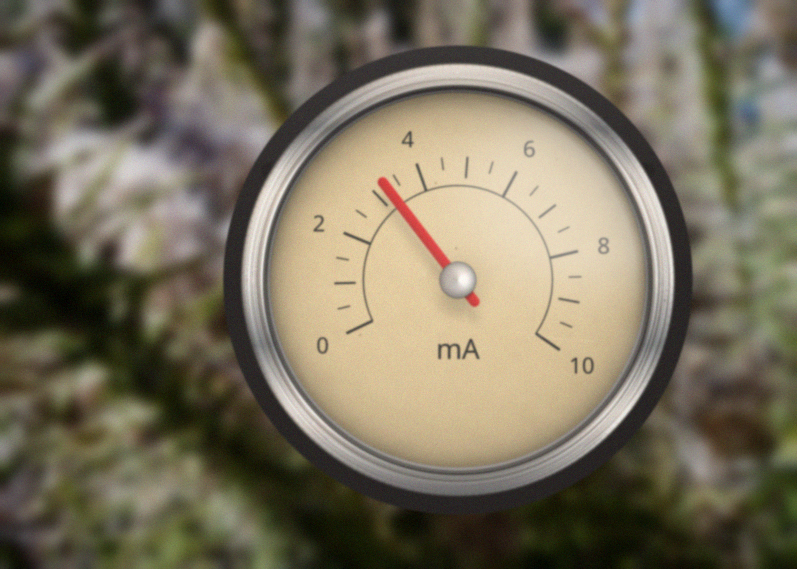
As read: value=3.25 unit=mA
